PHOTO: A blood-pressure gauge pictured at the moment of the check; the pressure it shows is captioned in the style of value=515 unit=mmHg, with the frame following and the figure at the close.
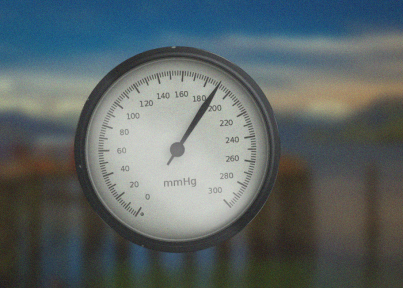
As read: value=190 unit=mmHg
